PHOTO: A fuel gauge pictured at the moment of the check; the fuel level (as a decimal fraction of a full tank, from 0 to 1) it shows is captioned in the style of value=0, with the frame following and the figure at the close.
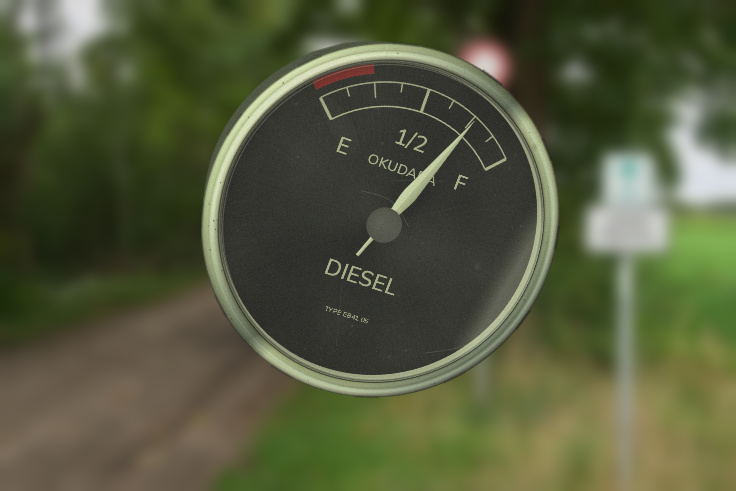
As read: value=0.75
